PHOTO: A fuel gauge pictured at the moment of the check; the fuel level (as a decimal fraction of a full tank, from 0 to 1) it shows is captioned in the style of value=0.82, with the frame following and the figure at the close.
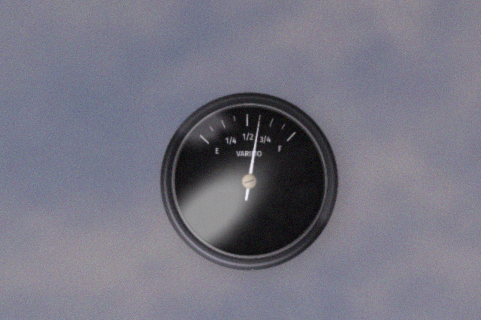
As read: value=0.625
